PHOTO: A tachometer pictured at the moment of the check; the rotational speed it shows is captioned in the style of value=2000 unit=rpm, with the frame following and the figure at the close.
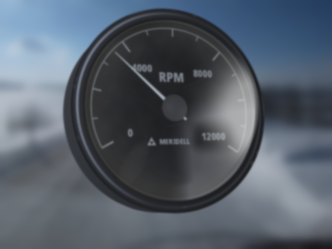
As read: value=3500 unit=rpm
